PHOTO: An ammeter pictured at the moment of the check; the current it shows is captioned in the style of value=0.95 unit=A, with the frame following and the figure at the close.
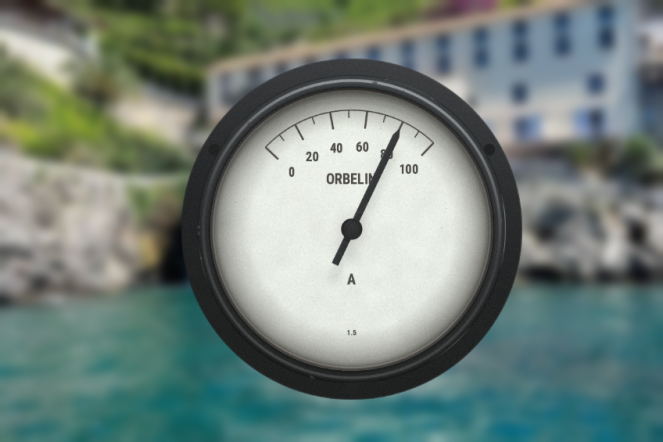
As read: value=80 unit=A
